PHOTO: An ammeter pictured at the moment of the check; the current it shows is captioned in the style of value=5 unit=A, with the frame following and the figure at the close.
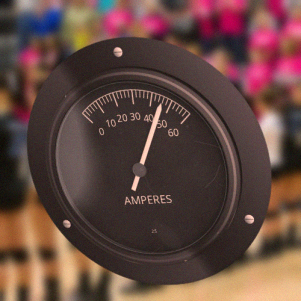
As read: value=46 unit=A
